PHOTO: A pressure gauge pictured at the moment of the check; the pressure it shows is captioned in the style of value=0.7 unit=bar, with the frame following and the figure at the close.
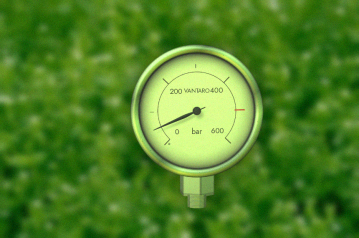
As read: value=50 unit=bar
